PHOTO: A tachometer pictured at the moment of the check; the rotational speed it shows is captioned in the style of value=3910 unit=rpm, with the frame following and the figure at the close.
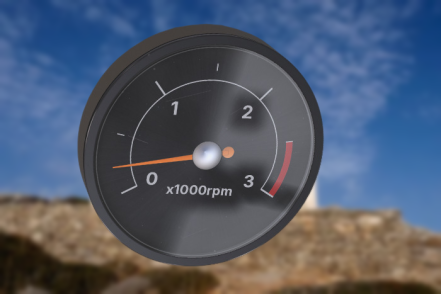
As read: value=250 unit=rpm
